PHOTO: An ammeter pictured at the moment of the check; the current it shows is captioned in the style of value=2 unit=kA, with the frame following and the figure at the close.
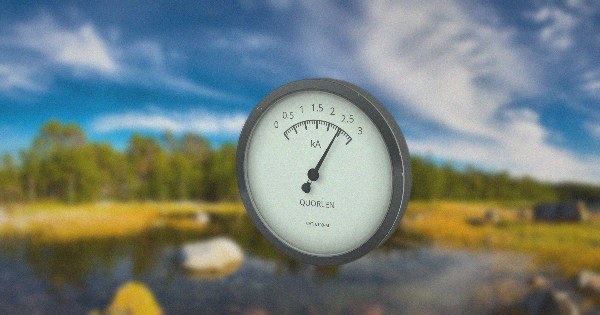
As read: value=2.5 unit=kA
